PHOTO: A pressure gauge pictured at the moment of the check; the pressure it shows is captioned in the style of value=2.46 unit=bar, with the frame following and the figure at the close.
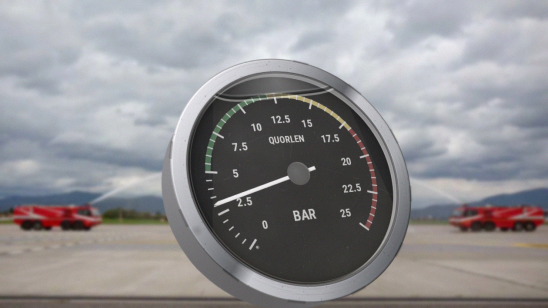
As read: value=3 unit=bar
